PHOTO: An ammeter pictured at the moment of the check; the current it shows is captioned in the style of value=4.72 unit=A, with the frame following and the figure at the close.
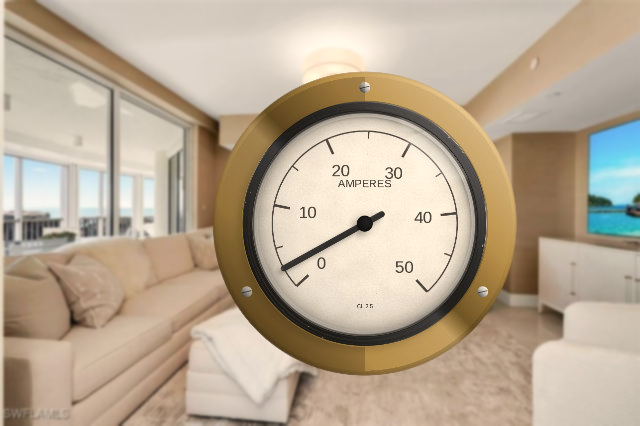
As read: value=2.5 unit=A
